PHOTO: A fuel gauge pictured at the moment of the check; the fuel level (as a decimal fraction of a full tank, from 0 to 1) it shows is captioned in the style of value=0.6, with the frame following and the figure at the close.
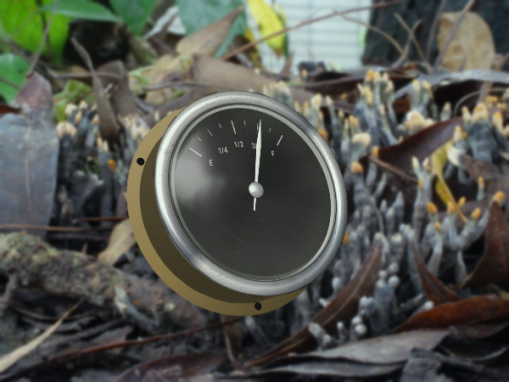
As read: value=0.75
